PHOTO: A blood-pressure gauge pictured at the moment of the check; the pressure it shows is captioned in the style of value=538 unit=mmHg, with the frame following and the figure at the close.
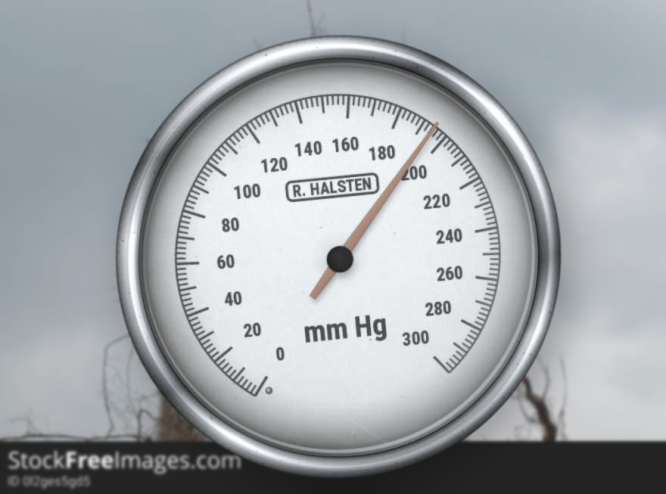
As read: value=194 unit=mmHg
